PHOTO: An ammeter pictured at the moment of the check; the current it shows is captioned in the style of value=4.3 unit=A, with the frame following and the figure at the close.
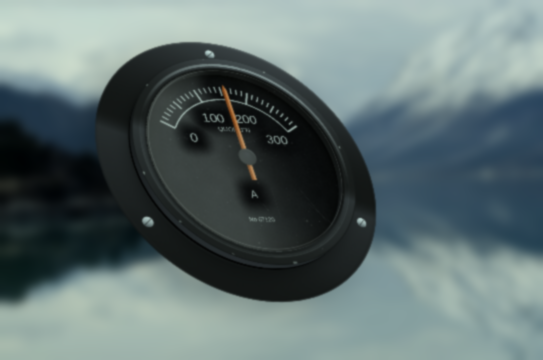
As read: value=150 unit=A
